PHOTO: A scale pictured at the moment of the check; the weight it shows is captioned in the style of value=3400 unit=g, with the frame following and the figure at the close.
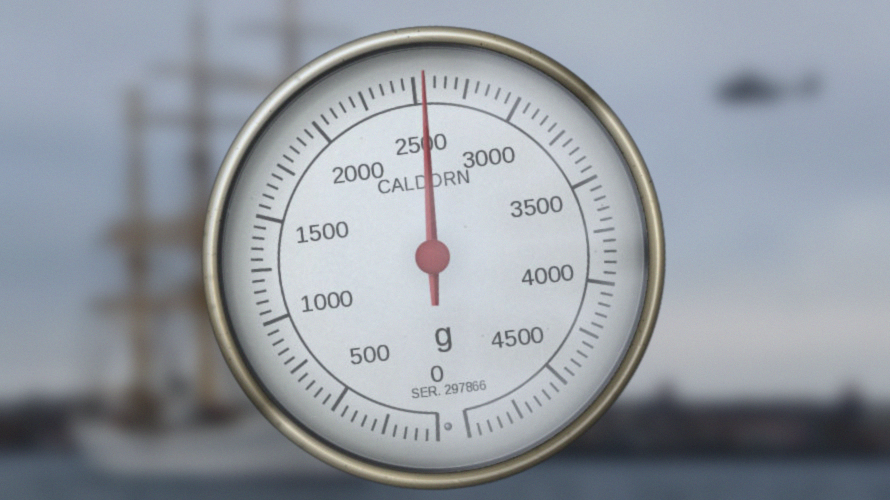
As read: value=2550 unit=g
